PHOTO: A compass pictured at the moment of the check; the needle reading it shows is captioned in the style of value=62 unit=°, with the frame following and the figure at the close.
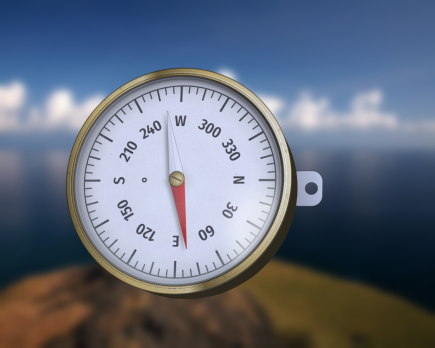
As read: value=80 unit=°
